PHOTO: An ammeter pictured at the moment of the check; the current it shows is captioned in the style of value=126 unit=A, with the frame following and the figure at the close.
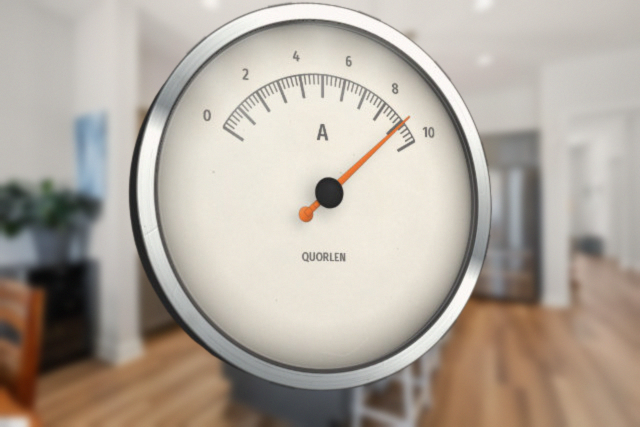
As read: value=9 unit=A
